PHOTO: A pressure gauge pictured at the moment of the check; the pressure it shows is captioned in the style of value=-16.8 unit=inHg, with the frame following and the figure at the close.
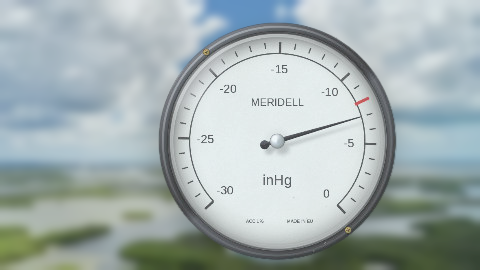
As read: value=-7 unit=inHg
